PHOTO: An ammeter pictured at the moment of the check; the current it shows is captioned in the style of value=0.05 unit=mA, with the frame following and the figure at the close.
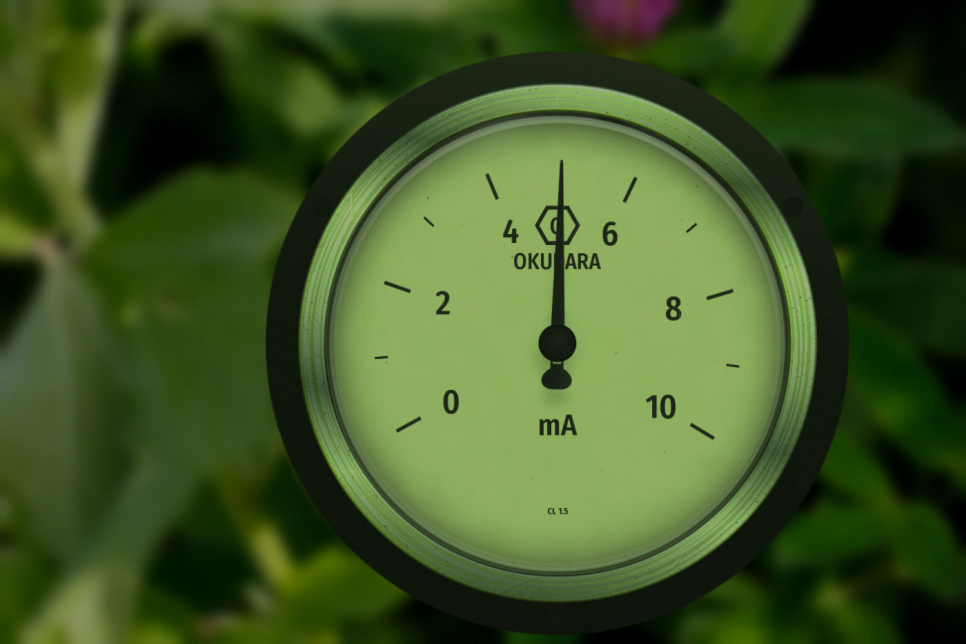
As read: value=5 unit=mA
